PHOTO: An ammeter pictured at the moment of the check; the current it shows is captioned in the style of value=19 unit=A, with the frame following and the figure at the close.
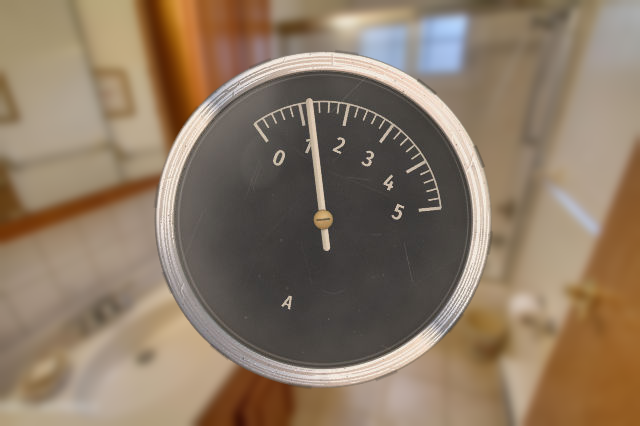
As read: value=1.2 unit=A
